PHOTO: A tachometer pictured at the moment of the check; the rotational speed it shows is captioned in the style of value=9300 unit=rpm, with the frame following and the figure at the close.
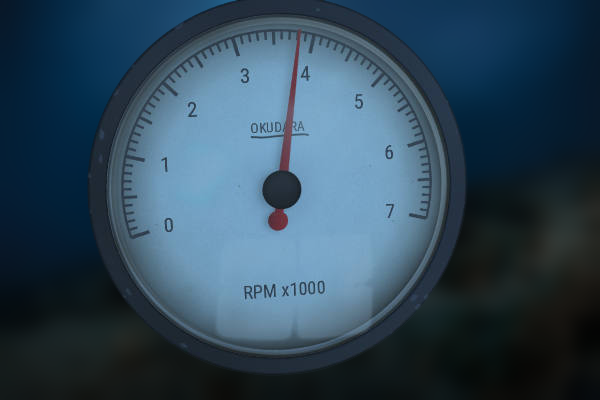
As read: value=3800 unit=rpm
